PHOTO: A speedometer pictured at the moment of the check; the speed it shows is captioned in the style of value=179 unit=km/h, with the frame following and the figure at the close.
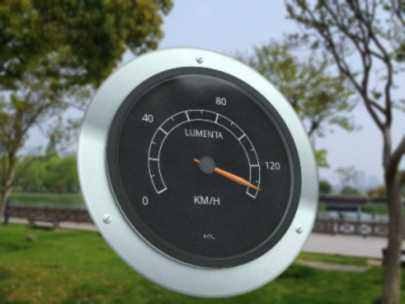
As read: value=135 unit=km/h
